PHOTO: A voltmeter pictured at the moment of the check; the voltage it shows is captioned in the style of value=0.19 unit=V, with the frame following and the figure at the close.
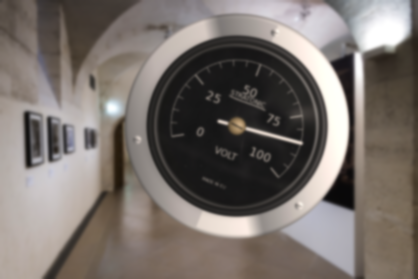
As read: value=85 unit=V
